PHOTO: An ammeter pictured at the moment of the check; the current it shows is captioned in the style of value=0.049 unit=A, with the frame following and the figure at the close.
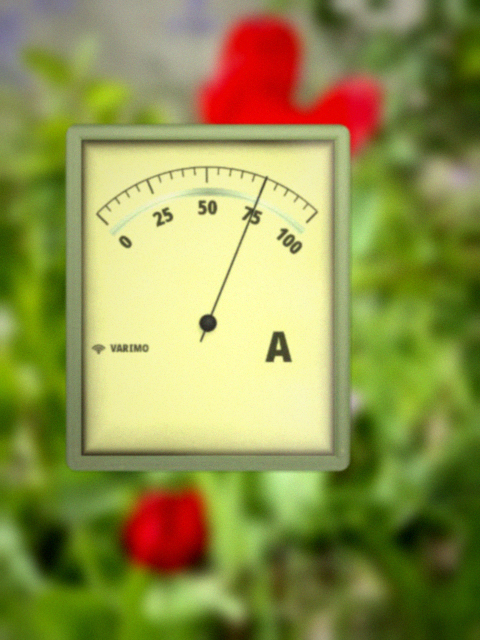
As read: value=75 unit=A
